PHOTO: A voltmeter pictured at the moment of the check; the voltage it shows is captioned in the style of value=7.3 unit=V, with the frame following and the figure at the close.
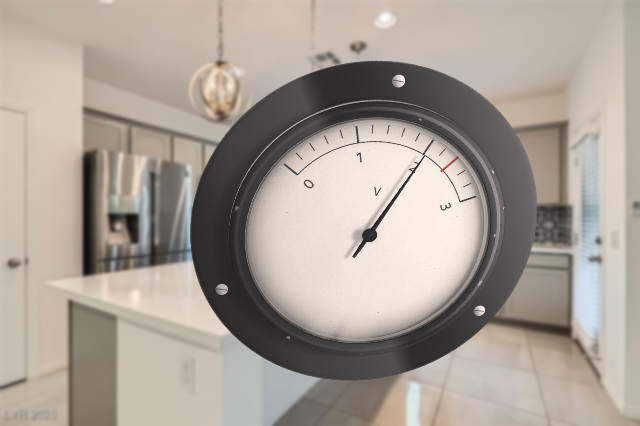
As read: value=2 unit=V
